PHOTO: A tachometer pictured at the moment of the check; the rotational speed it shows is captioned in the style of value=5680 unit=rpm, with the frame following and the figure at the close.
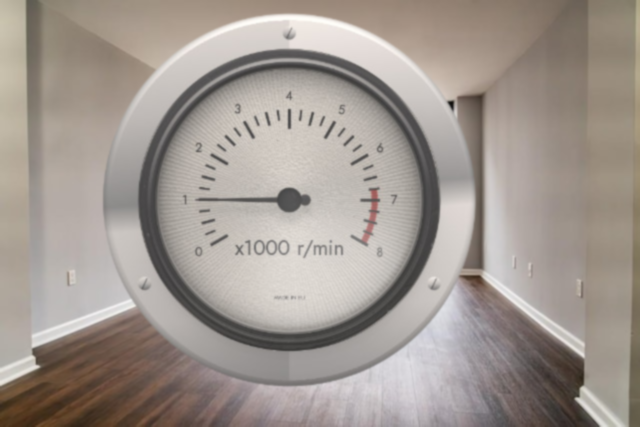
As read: value=1000 unit=rpm
